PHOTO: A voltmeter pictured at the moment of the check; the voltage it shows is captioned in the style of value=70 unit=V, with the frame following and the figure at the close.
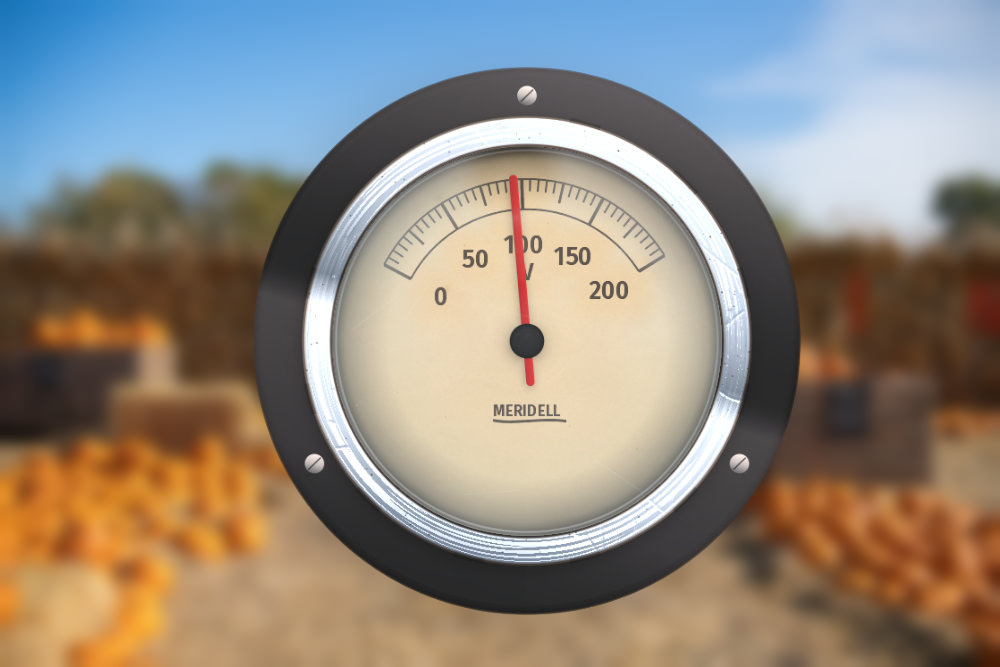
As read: value=95 unit=V
